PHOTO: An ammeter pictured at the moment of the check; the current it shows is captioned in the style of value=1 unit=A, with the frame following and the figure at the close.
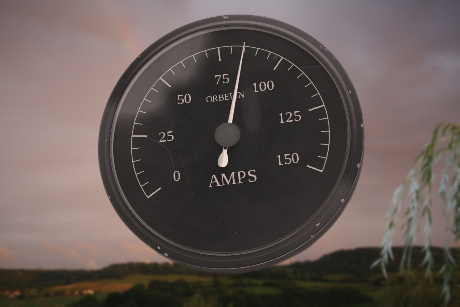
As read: value=85 unit=A
